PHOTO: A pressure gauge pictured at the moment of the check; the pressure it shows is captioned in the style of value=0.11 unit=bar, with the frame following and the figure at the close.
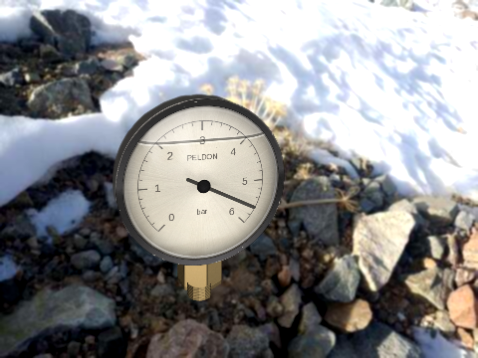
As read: value=5.6 unit=bar
